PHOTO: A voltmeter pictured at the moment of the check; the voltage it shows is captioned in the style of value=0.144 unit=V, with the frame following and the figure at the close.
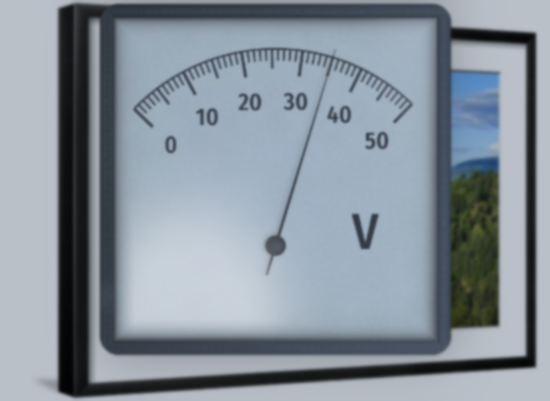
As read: value=35 unit=V
